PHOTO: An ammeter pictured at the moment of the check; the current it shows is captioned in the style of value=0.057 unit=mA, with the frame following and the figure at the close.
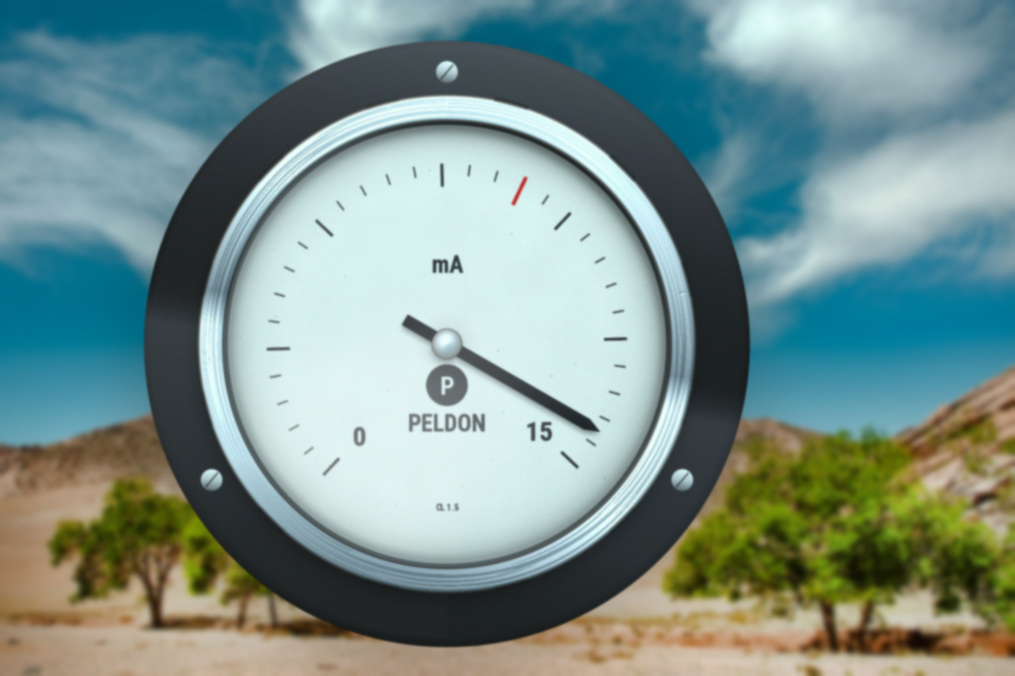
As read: value=14.25 unit=mA
